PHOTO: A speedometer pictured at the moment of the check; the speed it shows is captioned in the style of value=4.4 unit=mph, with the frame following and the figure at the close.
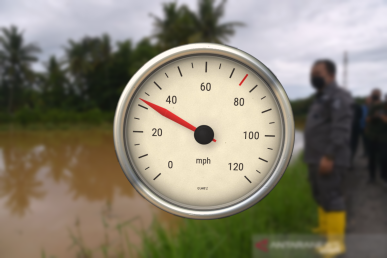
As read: value=32.5 unit=mph
